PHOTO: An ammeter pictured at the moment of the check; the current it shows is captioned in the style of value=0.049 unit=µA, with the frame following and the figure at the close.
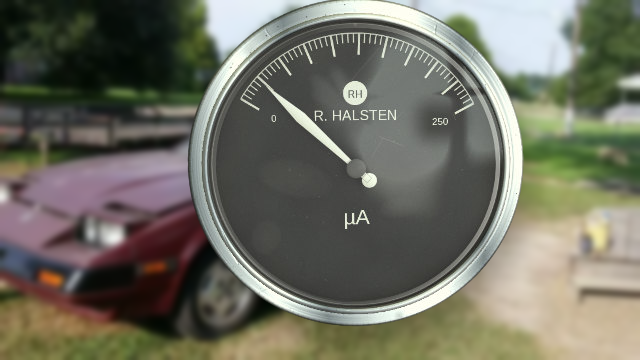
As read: value=25 unit=µA
